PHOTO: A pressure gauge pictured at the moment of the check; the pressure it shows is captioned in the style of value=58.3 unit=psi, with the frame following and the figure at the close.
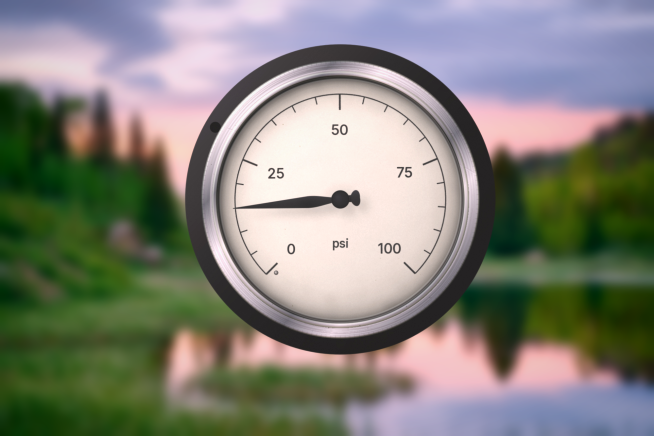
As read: value=15 unit=psi
